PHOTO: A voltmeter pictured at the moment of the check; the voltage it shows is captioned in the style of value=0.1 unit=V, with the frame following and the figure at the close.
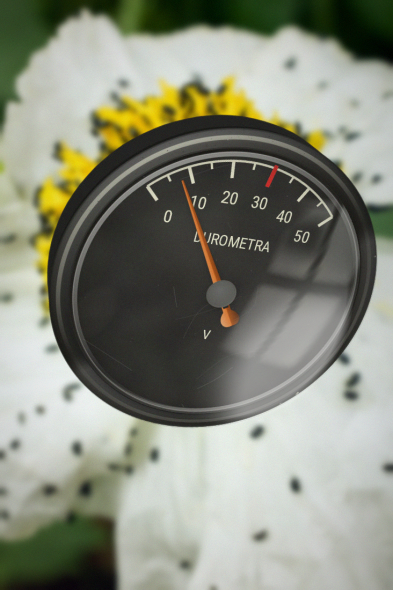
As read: value=7.5 unit=V
